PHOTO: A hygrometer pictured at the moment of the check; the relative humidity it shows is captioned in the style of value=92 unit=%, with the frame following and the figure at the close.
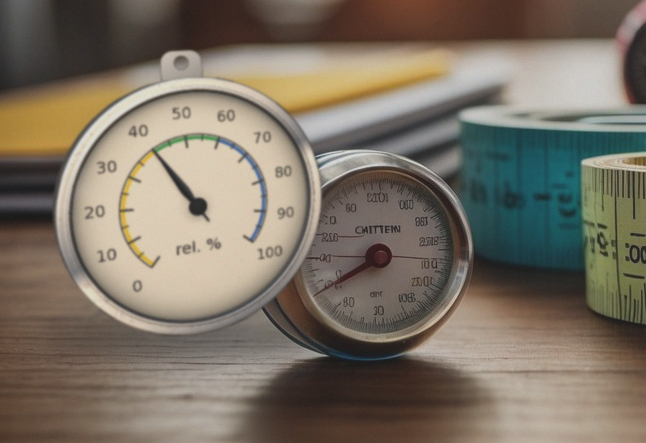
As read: value=40 unit=%
